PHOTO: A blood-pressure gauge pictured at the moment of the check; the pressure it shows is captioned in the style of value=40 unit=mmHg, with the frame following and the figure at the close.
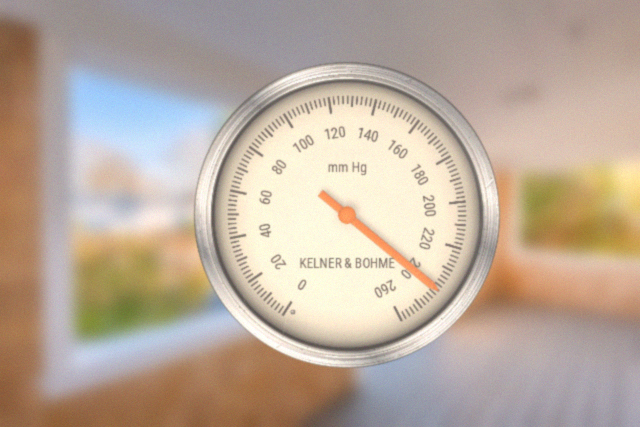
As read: value=240 unit=mmHg
